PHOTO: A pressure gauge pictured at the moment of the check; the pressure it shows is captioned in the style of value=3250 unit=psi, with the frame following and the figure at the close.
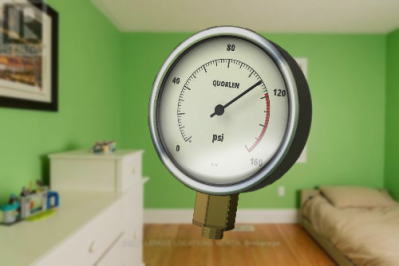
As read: value=110 unit=psi
